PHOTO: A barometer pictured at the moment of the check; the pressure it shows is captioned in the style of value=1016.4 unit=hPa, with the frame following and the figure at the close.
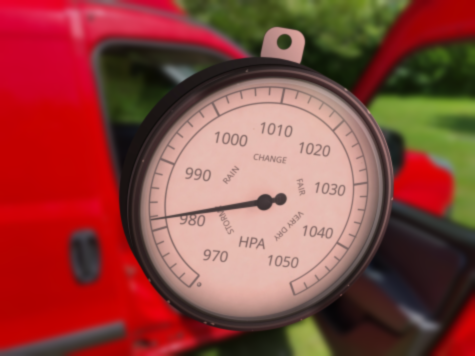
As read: value=982 unit=hPa
